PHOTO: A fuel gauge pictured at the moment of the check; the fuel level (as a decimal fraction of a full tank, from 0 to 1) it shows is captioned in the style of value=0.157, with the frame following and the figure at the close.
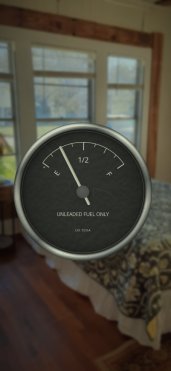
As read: value=0.25
